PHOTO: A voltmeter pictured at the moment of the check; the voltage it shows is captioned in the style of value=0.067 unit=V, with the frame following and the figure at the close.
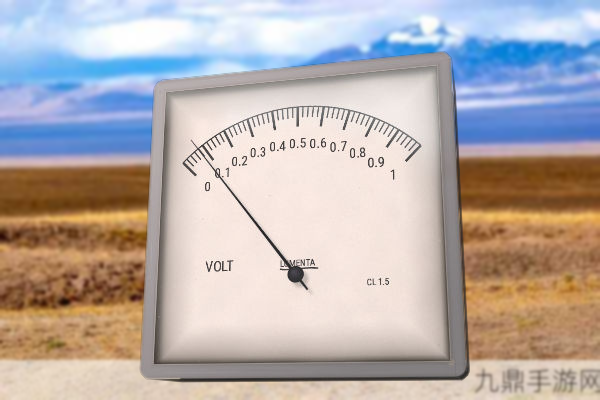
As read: value=0.08 unit=V
